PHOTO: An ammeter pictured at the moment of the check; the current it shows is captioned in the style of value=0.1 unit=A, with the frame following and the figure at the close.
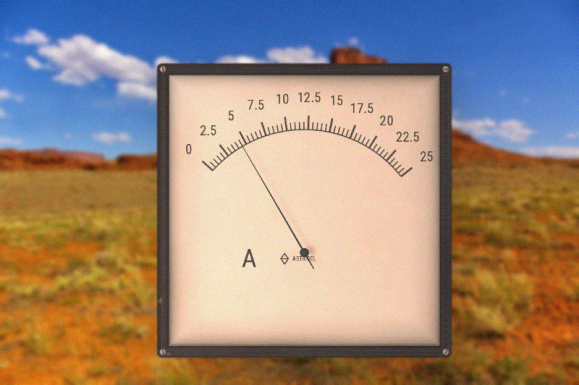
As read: value=4.5 unit=A
